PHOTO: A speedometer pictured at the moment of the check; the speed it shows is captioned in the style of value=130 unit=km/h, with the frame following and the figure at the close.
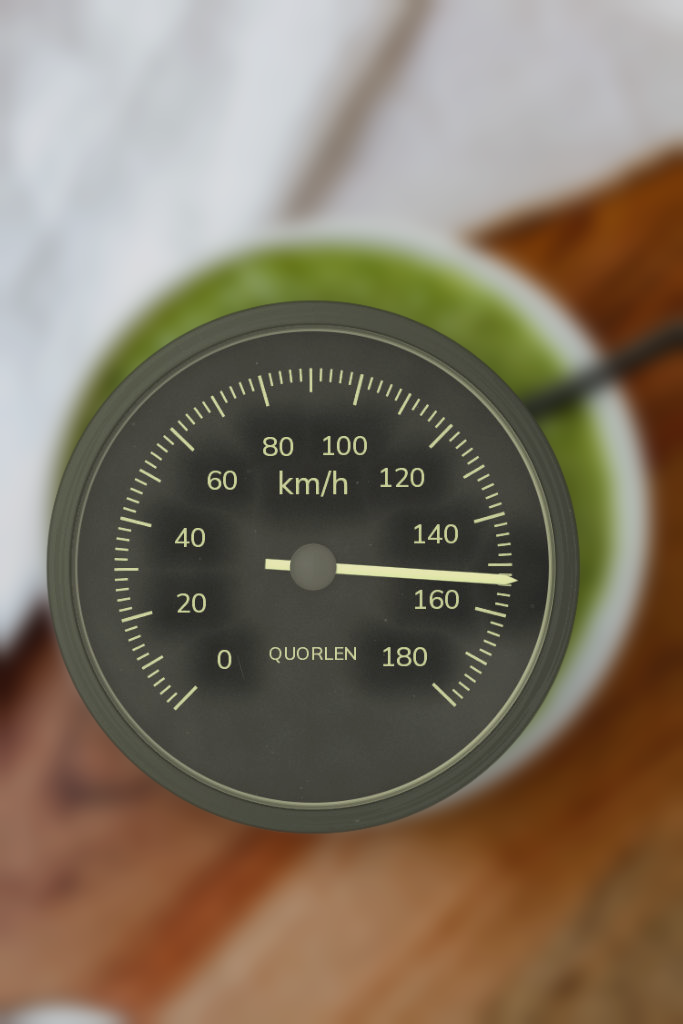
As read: value=153 unit=km/h
